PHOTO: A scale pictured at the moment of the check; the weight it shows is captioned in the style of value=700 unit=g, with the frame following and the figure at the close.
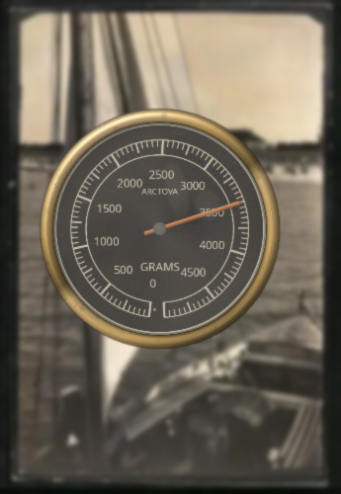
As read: value=3500 unit=g
